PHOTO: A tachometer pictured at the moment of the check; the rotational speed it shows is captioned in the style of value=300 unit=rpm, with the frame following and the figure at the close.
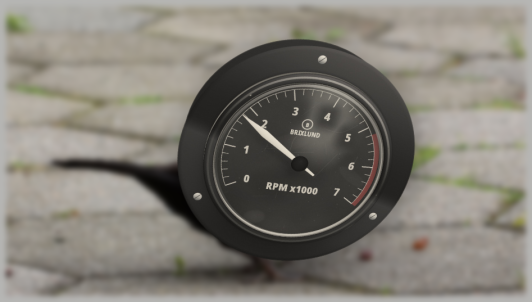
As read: value=1800 unit=rpm
